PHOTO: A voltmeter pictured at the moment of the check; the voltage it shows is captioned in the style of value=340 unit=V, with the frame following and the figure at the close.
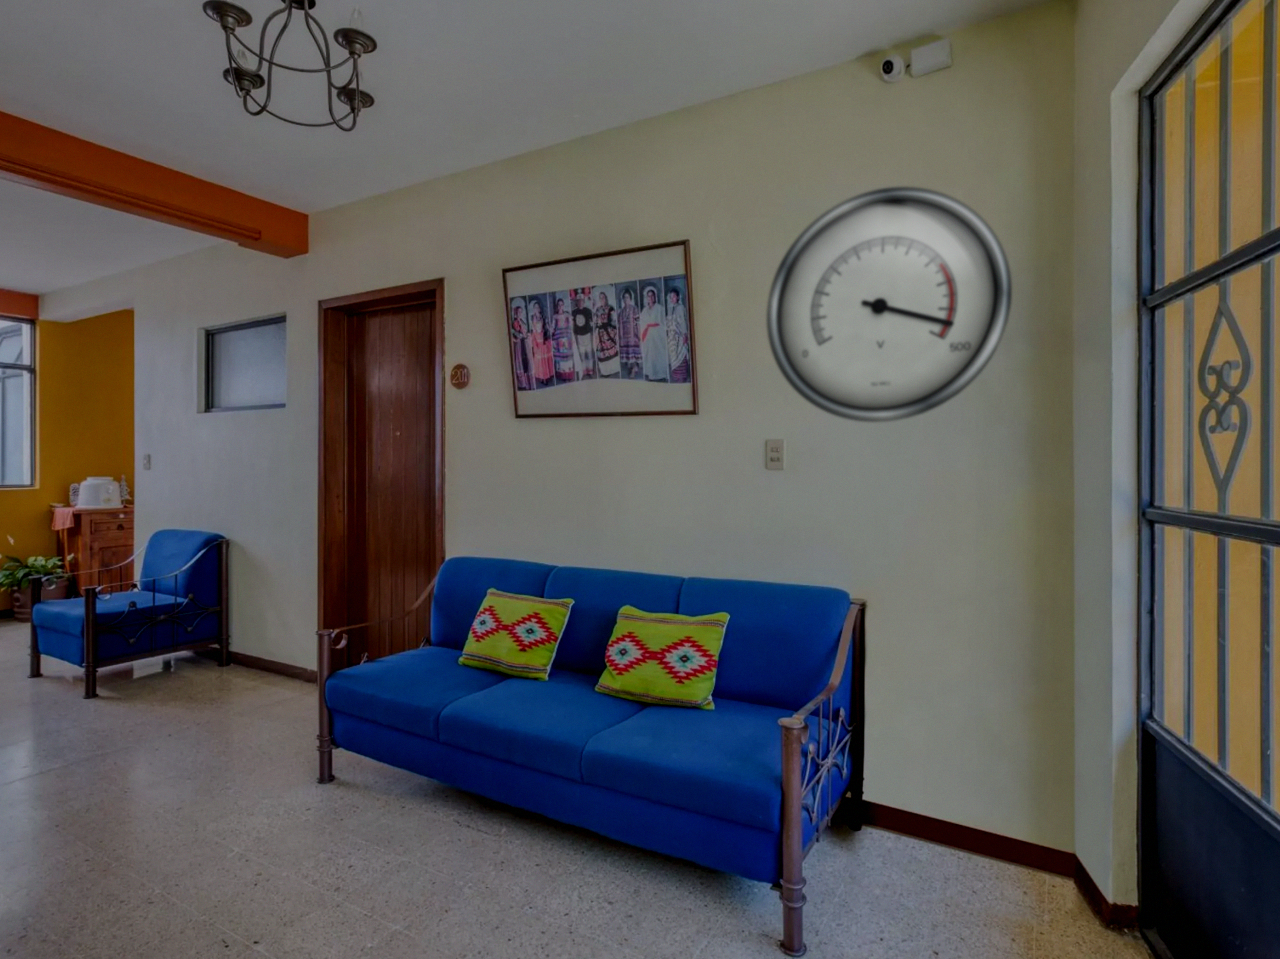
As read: value=475 unit=V
